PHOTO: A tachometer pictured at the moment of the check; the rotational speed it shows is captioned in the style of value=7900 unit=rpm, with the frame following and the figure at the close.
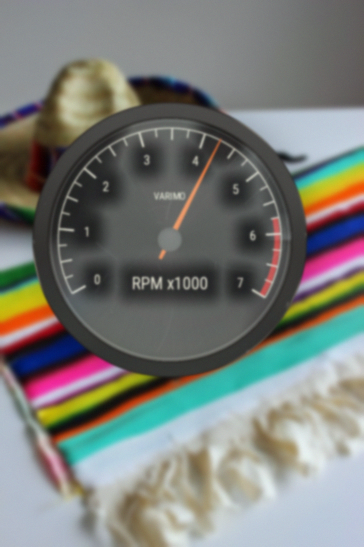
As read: value=4250 unit=rpm
